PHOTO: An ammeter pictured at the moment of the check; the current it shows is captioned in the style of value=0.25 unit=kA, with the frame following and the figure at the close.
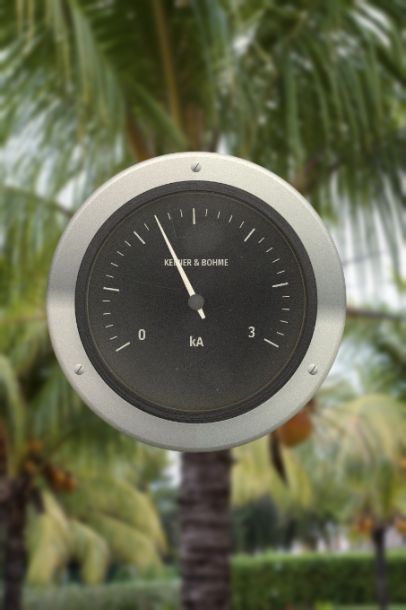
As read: value=1.2 unit=kA
